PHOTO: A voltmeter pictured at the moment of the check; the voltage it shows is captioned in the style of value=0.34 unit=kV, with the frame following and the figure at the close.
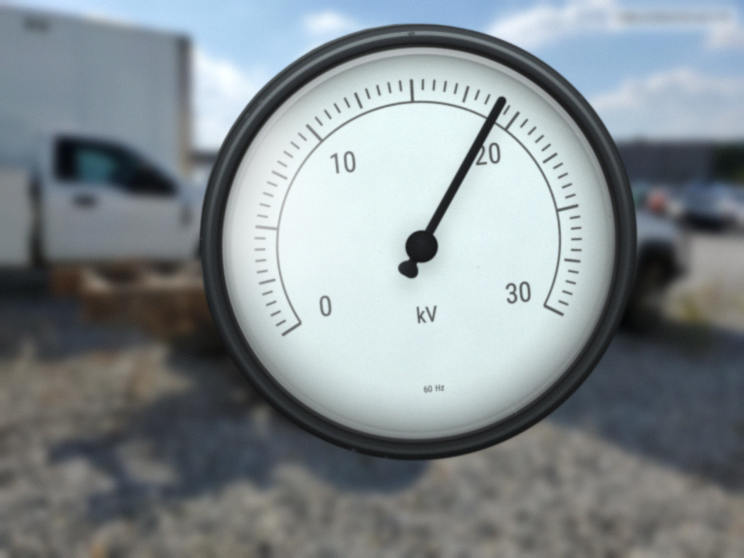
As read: value=19 unit=kV
